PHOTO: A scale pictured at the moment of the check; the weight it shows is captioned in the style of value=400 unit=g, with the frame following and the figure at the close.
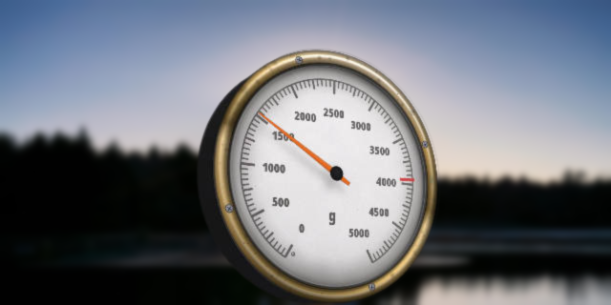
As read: value=1500 unit=g
